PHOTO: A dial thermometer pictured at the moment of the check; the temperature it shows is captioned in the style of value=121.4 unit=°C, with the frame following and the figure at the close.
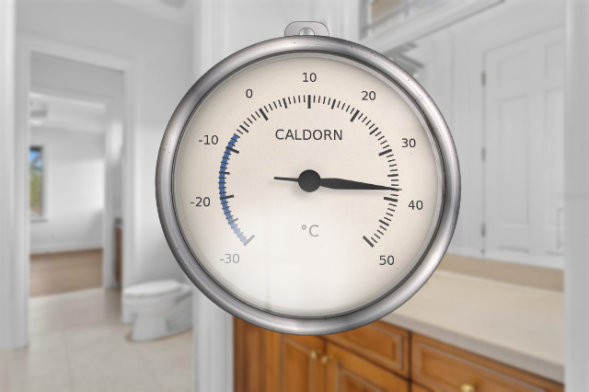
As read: value=38 unit=°C
